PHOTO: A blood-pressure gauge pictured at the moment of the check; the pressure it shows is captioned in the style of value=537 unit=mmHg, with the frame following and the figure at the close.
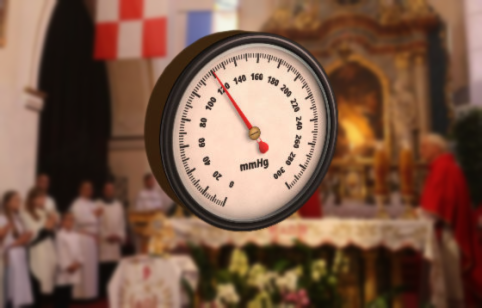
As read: value=120 unit=mmHg
